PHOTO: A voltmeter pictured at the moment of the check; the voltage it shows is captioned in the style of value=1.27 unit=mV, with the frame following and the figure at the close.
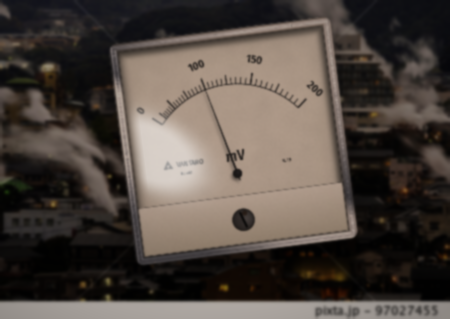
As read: value=100 unit=mV
